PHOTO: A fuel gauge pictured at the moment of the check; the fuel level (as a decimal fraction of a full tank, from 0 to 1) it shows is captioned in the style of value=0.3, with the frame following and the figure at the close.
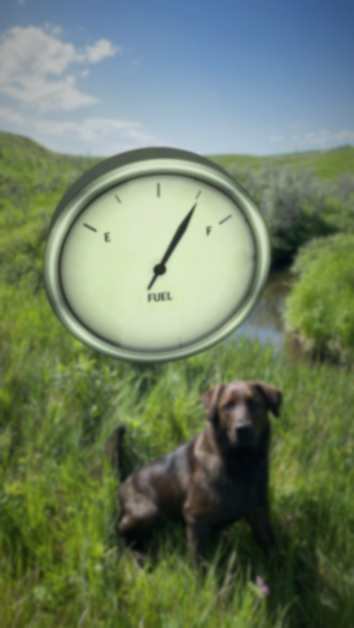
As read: value=0.75
